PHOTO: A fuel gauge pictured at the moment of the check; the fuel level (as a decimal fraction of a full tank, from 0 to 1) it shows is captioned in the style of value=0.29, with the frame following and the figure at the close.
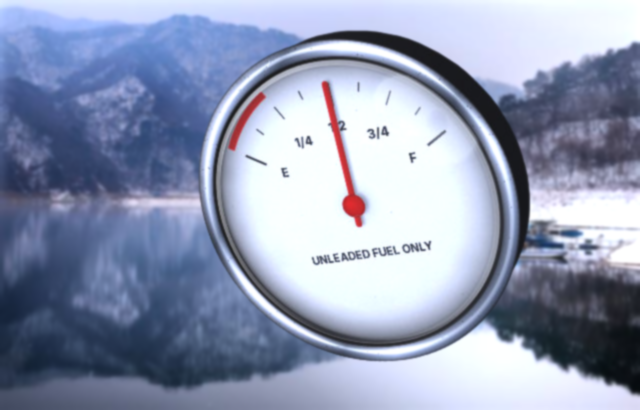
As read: value=0.5
